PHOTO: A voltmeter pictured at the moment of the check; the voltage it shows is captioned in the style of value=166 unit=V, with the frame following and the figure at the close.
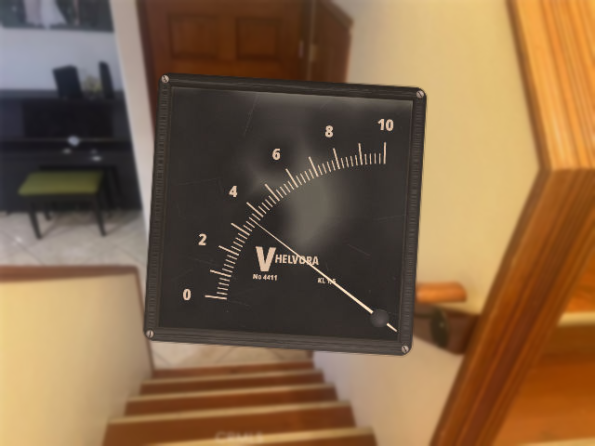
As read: value=3.6 unit=V
